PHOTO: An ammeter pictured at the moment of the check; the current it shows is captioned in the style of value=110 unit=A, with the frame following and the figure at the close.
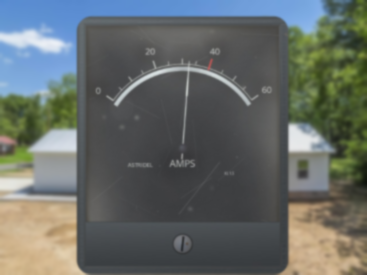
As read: value=32.5 unit=A
